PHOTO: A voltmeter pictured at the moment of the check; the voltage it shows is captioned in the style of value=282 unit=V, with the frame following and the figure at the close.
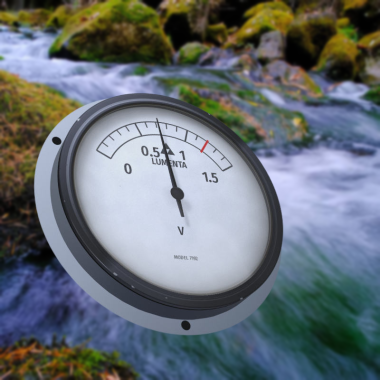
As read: value=0.7 unit=V
